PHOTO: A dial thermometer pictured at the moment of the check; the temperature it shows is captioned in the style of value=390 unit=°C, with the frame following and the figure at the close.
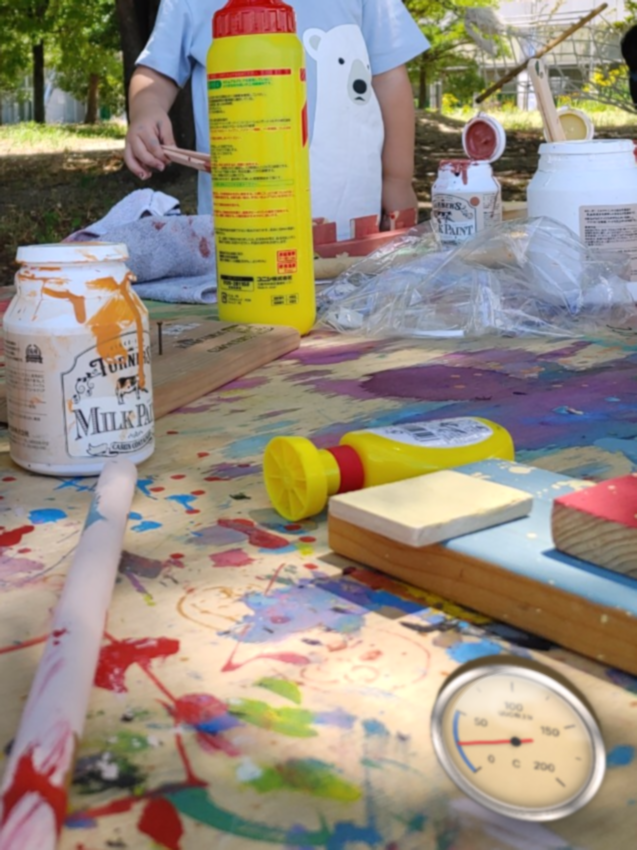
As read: value=25 unit=°C
